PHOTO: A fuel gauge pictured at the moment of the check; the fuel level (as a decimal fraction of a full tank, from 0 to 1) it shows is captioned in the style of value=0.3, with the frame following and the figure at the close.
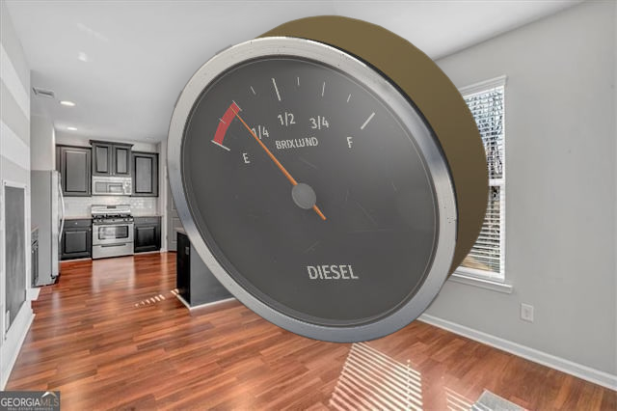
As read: value=0.25
